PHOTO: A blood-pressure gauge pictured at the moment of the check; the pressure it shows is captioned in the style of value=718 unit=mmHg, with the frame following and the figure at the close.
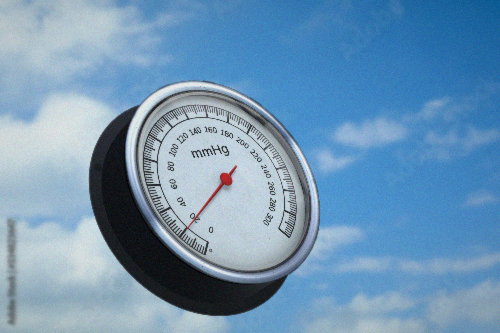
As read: value=20 unit=mmHg
